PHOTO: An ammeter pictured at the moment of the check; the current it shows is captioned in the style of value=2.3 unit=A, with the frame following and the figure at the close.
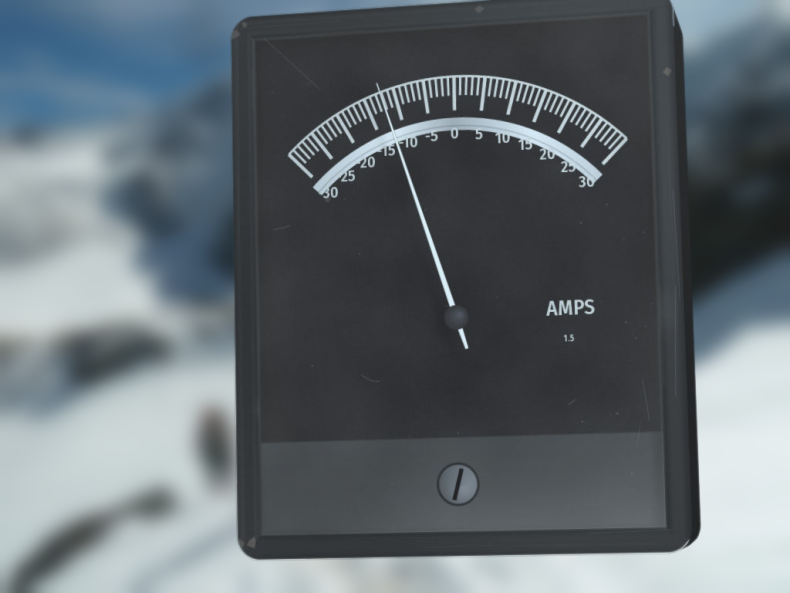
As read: value=-12 unit=A
